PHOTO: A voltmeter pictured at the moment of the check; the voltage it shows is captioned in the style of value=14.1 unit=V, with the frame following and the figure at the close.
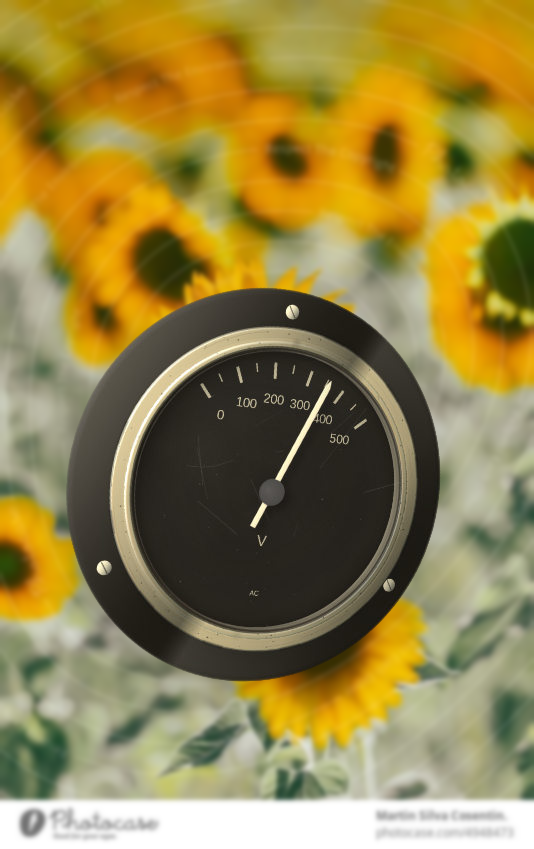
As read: value=350 unit=V
